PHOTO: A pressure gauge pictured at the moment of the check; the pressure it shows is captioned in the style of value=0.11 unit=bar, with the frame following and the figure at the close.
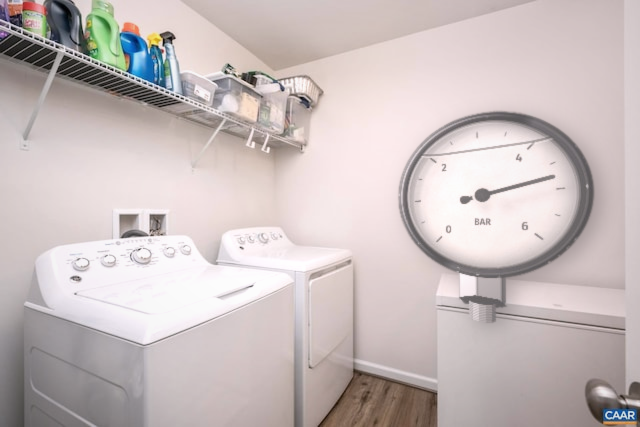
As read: value=4.75 unit=bar
